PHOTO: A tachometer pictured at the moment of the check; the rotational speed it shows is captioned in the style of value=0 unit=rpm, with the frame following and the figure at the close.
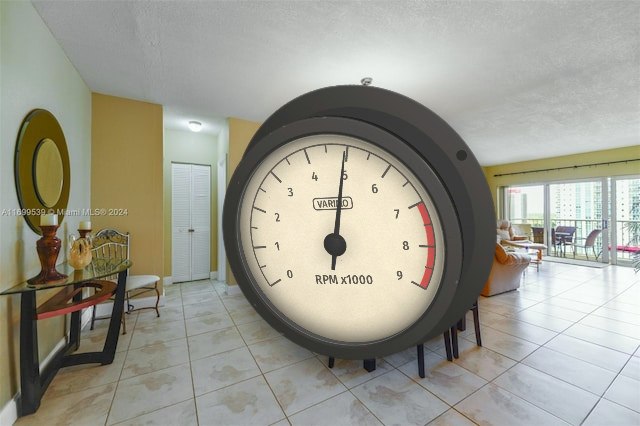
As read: value=5000 unit=rpm
